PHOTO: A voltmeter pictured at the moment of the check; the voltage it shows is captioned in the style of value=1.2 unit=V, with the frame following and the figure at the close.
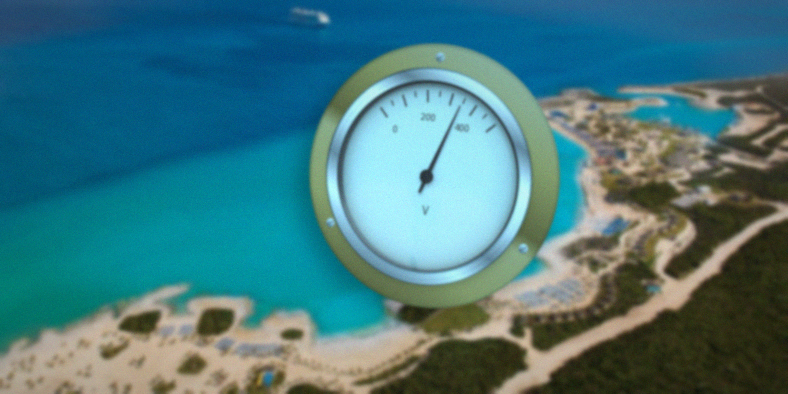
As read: value=350 unit=V
